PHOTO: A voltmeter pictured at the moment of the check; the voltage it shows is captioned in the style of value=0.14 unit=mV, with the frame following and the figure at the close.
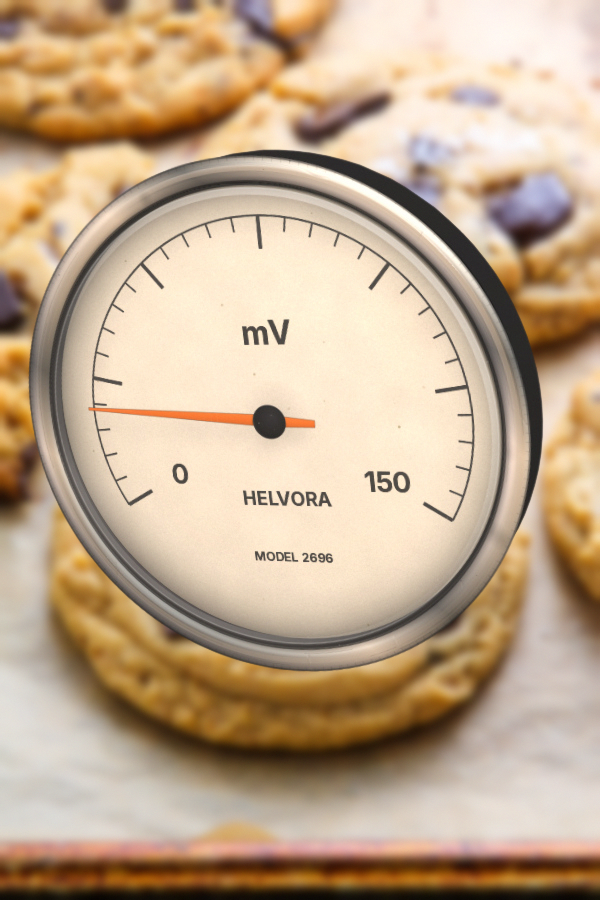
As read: value=20 unit=mV
